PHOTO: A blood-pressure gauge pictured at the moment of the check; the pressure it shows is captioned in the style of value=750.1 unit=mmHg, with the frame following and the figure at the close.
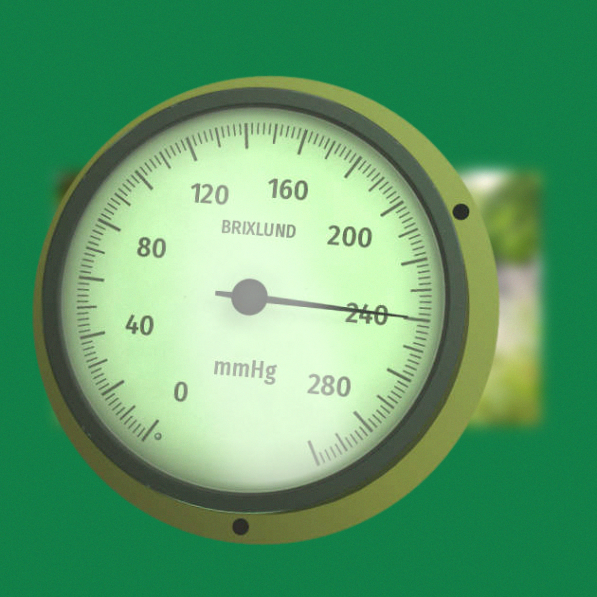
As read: value=240 unit=mmHg
